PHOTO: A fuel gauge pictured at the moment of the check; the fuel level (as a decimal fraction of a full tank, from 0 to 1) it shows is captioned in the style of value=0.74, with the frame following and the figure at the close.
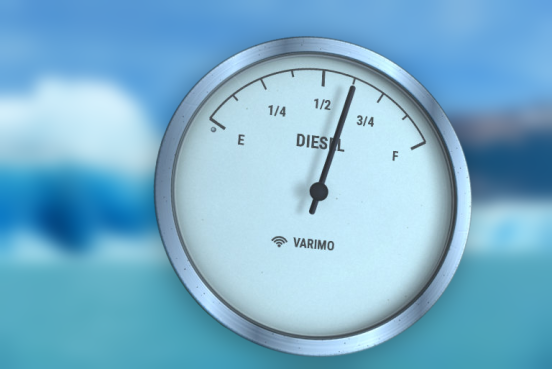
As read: value=0.625
